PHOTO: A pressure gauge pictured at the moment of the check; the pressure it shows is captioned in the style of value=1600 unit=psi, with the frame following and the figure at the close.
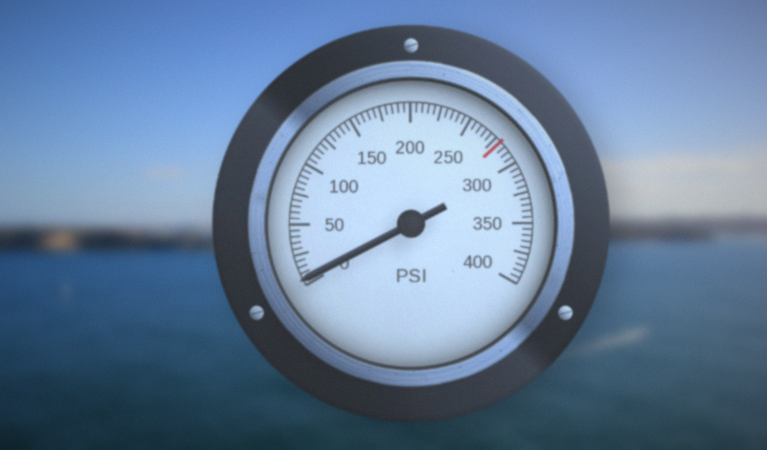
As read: value=5 unit=psi
